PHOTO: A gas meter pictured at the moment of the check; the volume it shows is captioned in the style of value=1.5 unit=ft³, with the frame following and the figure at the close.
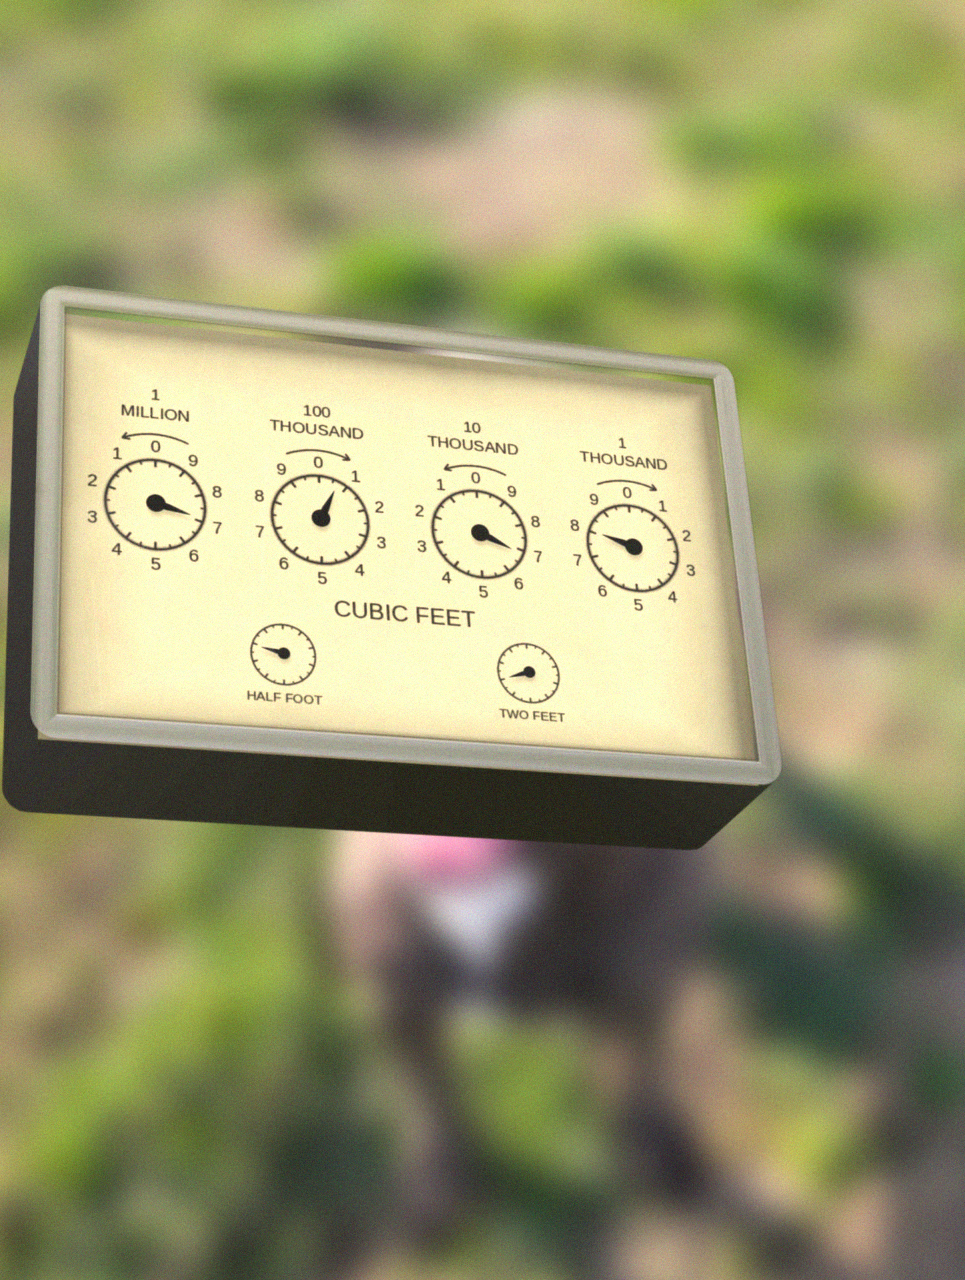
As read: value=706800 unit=ft³
